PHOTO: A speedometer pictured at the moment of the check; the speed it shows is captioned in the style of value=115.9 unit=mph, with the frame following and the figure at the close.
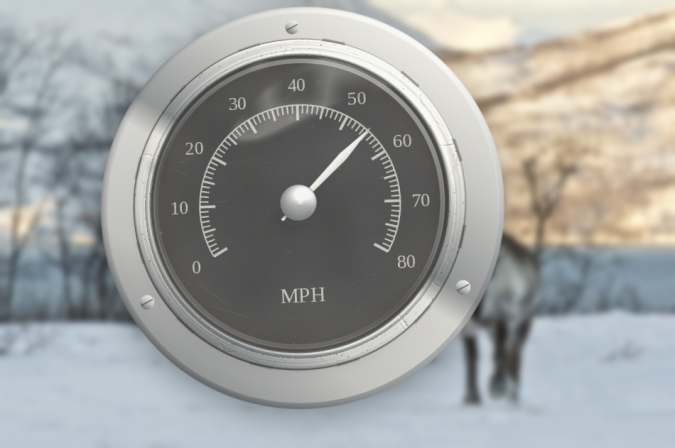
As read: value=55 unit=mph
